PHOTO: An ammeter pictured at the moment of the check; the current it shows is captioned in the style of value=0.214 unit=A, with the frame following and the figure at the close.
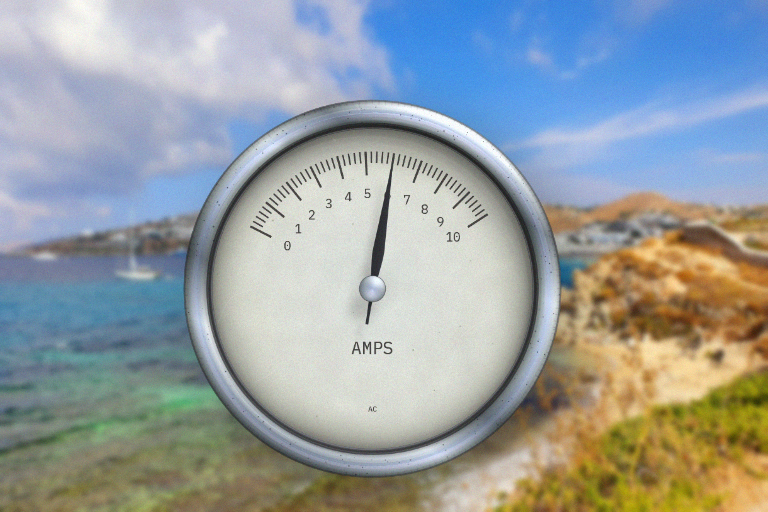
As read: value=6 unit=A
